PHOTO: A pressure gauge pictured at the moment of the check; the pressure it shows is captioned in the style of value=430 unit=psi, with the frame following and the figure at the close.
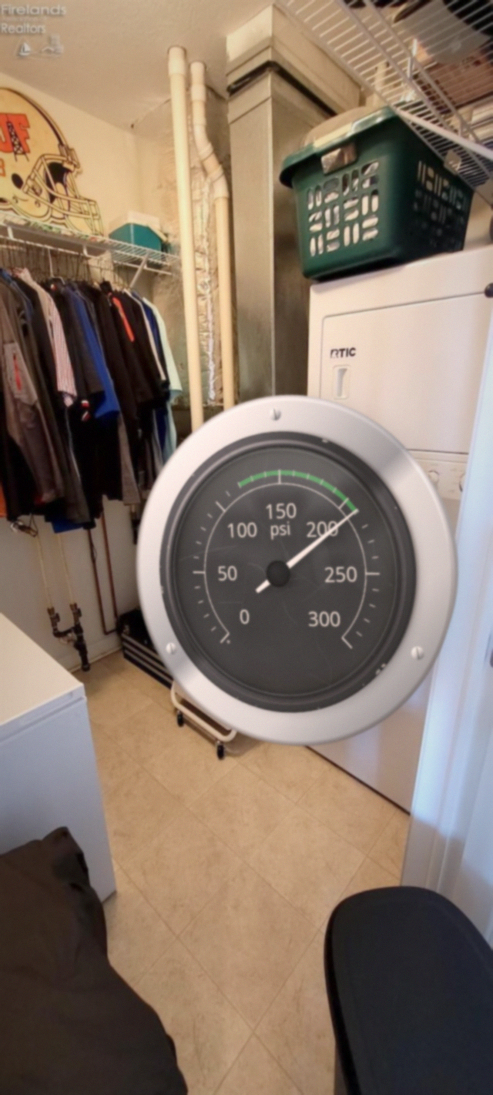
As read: value=210 unit=psi
